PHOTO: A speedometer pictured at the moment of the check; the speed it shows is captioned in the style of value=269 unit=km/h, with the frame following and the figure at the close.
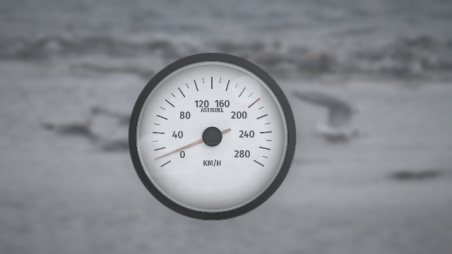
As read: value=10 unit=km/h
